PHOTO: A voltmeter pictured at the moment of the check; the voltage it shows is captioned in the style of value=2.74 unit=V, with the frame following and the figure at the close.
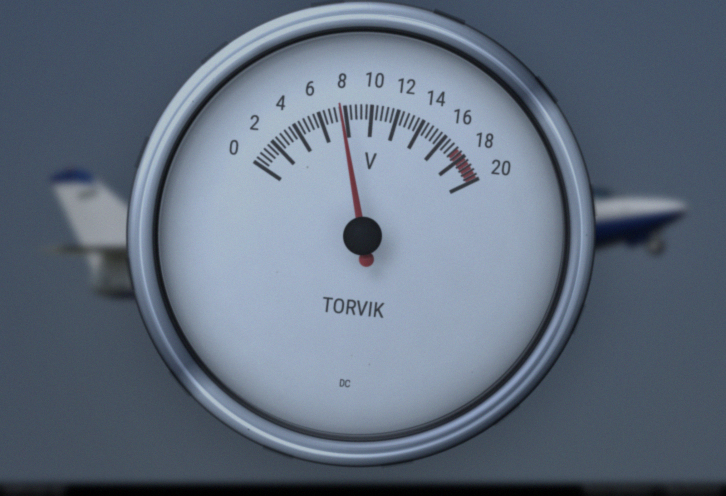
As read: value=7.6 unit=V
